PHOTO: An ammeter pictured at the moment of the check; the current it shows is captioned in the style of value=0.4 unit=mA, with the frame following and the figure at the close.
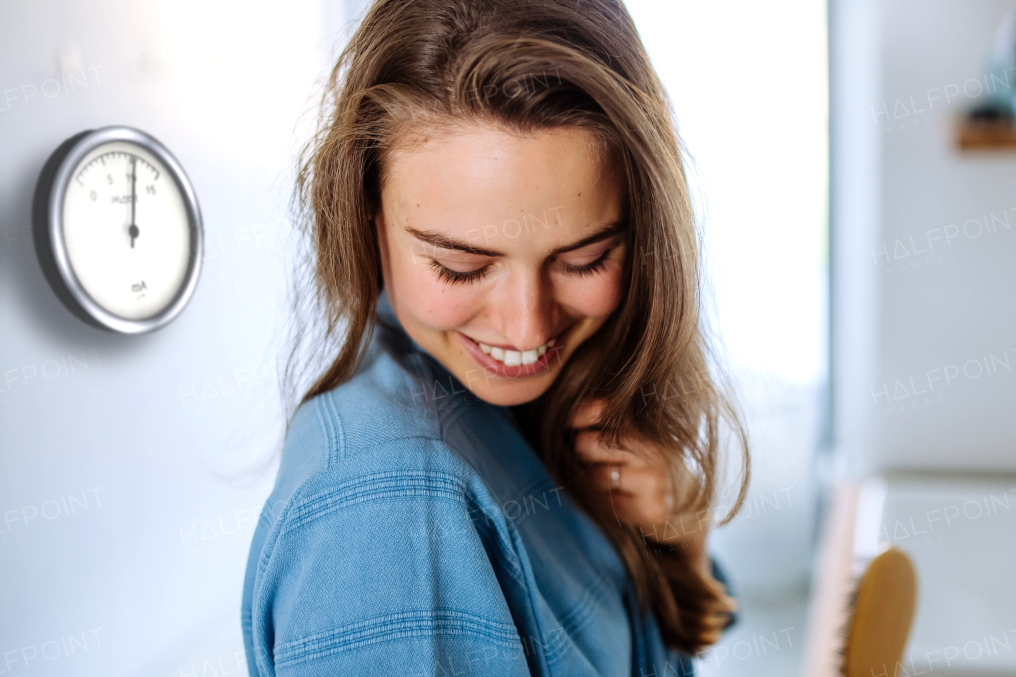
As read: value=10 unit=mA
